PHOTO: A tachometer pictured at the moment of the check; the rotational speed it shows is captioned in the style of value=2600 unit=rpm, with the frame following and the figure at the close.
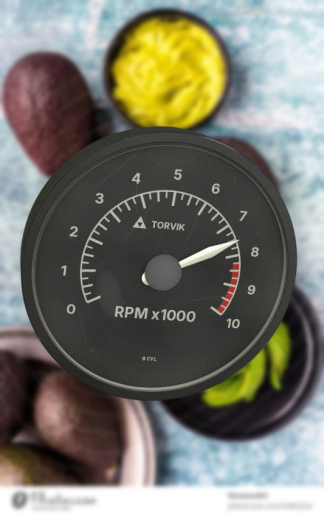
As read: value=7500 unit=rpm
